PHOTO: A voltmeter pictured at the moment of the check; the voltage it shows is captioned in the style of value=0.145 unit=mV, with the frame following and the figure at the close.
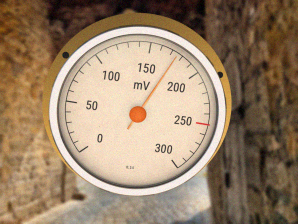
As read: value=175 unit=mV
